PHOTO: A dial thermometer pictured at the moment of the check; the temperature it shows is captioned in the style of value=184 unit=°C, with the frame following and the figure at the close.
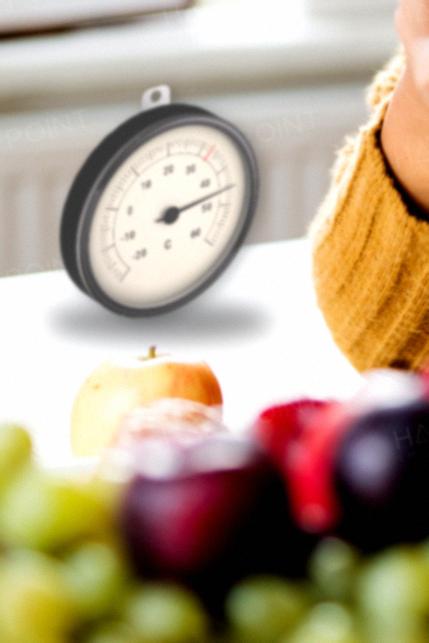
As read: value=45 unit=°C
